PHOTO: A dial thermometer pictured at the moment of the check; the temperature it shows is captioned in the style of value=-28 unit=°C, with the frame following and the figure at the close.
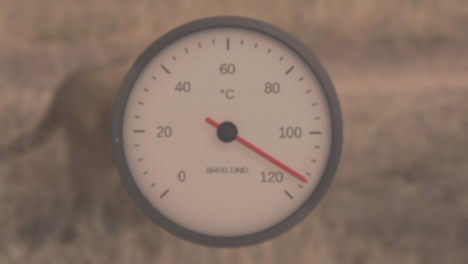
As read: value=114 unit=°C
